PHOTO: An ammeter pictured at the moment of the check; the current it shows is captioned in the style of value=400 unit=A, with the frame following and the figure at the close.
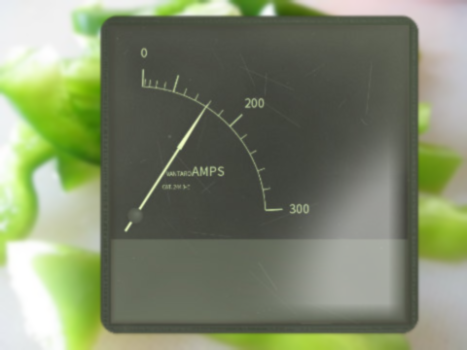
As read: value=160 unit=A
